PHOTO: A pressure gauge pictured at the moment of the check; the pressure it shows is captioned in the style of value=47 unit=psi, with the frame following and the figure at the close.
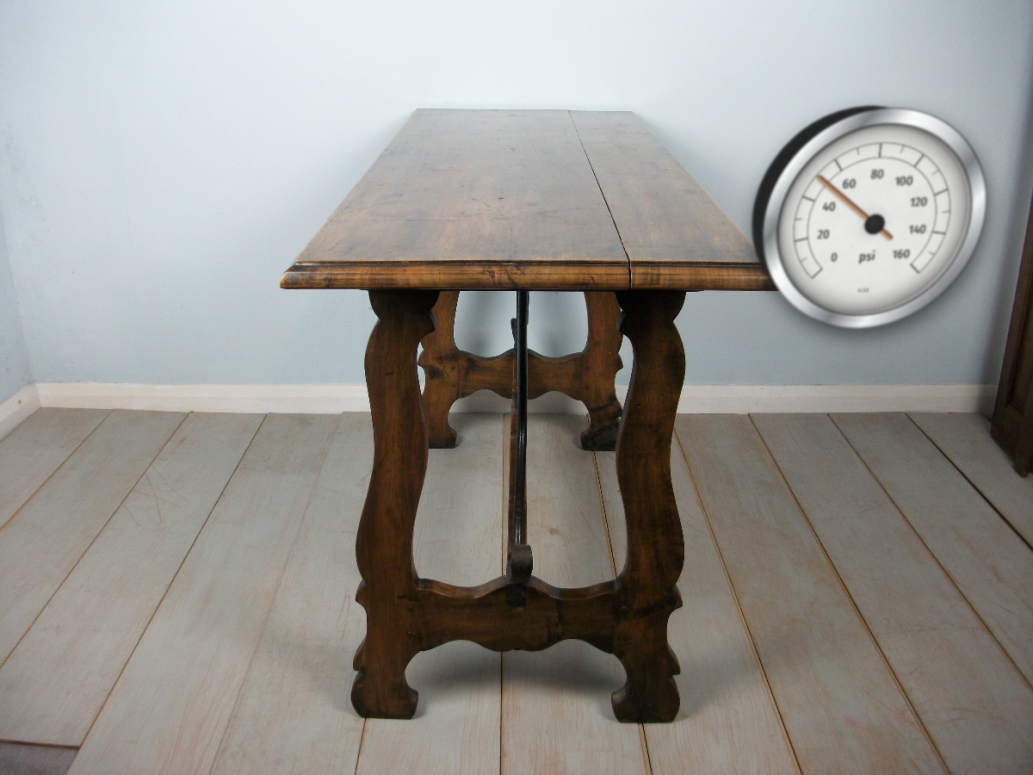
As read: value=50 unit=psi
